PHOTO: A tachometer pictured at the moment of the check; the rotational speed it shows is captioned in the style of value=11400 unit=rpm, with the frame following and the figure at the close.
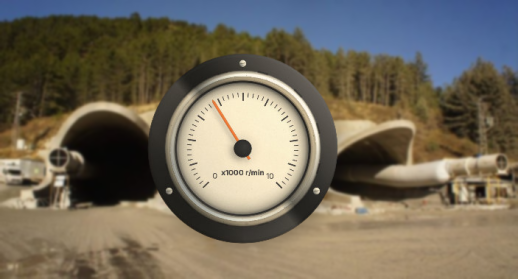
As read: value=3800 unit=rpm
